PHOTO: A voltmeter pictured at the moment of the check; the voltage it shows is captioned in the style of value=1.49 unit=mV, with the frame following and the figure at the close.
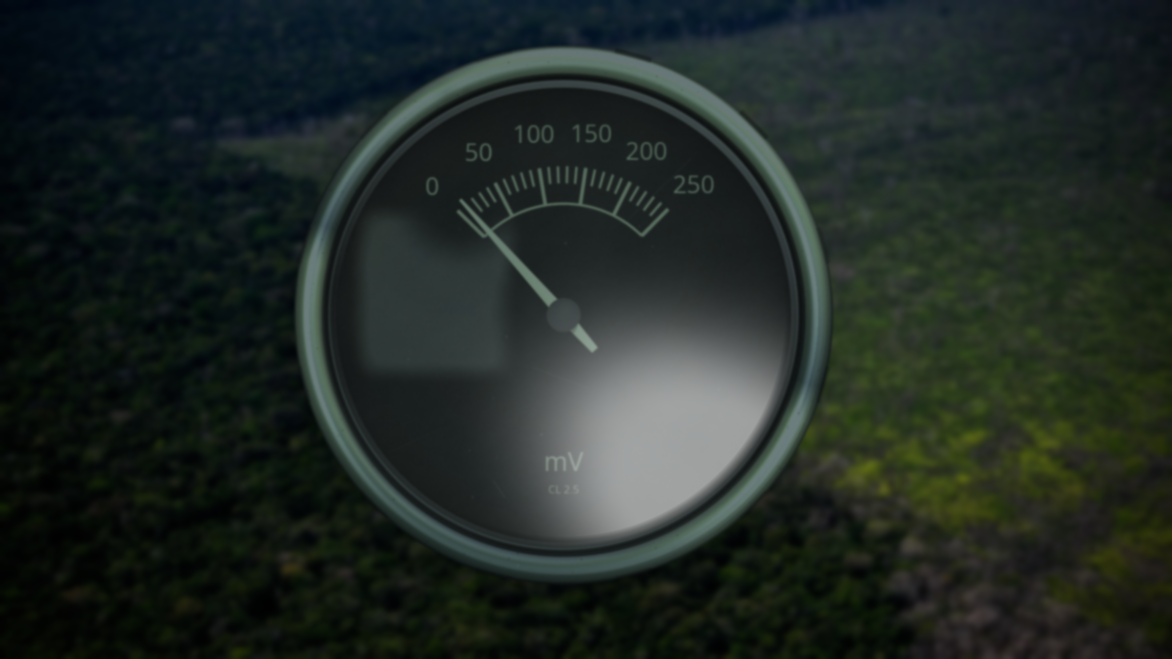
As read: value=10 unit=mV
